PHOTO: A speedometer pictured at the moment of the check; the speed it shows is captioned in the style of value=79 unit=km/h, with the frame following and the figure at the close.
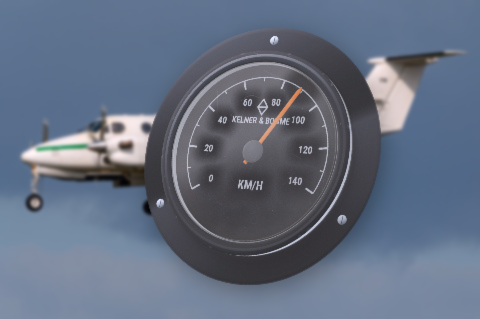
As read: value=90 unit=km/h
